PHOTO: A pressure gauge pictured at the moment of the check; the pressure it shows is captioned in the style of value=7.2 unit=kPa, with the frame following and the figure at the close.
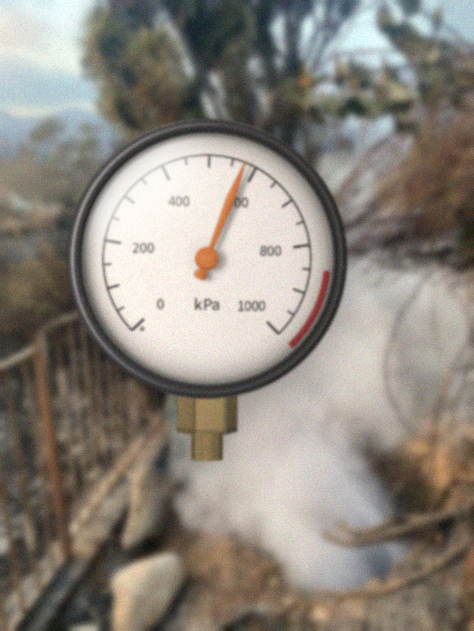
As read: value=575 unit=kPa
